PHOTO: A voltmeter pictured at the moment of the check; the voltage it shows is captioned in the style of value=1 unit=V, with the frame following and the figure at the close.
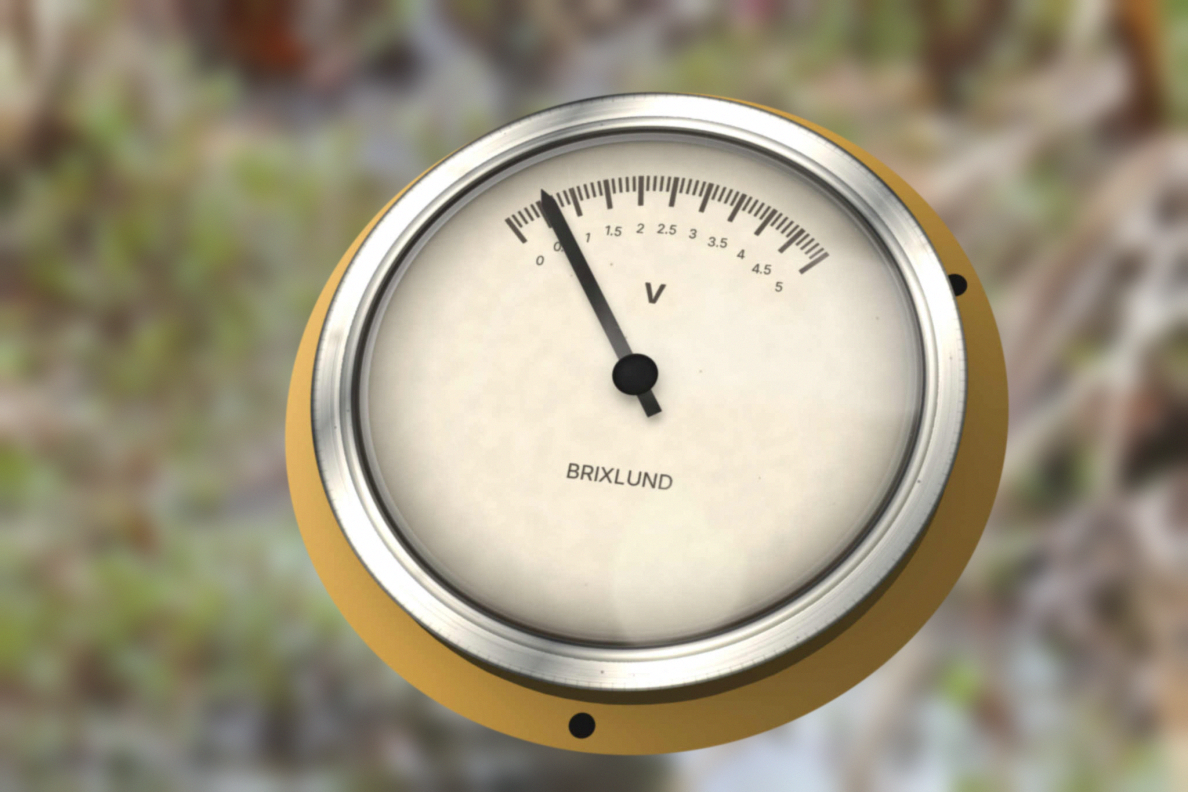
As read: value=0.6 unit=V
